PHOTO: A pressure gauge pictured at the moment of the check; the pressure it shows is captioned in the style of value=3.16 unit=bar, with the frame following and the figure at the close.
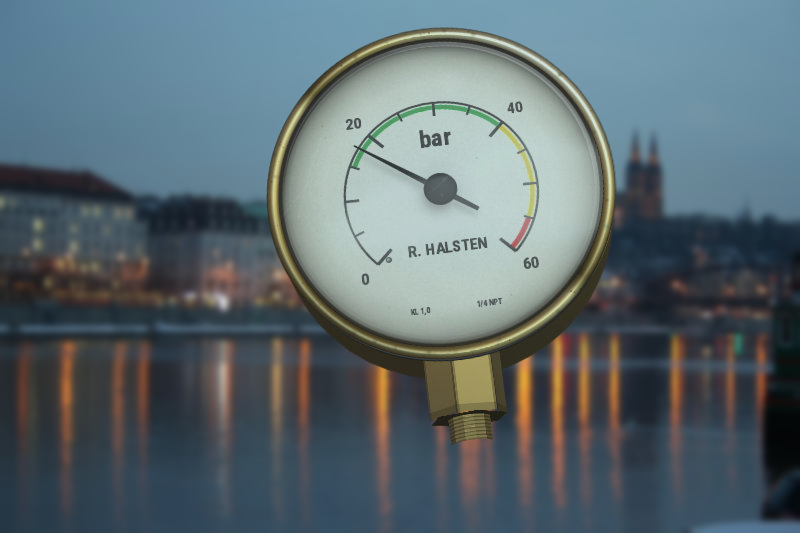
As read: value=17.5 unit=bar
